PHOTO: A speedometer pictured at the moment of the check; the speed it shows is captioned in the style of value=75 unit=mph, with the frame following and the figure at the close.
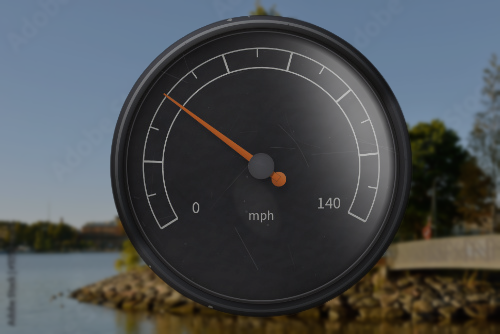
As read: value=40 unit=mph
